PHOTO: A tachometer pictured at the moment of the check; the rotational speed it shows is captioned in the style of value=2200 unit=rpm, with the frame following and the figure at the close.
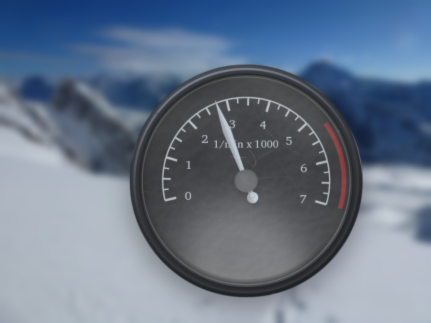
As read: value=2750 unit=rpm
